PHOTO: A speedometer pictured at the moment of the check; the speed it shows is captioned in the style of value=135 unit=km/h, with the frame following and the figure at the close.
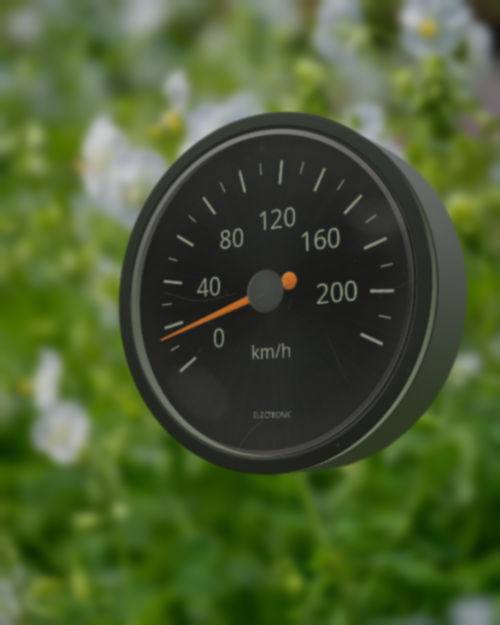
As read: value=15 unit=km/h
